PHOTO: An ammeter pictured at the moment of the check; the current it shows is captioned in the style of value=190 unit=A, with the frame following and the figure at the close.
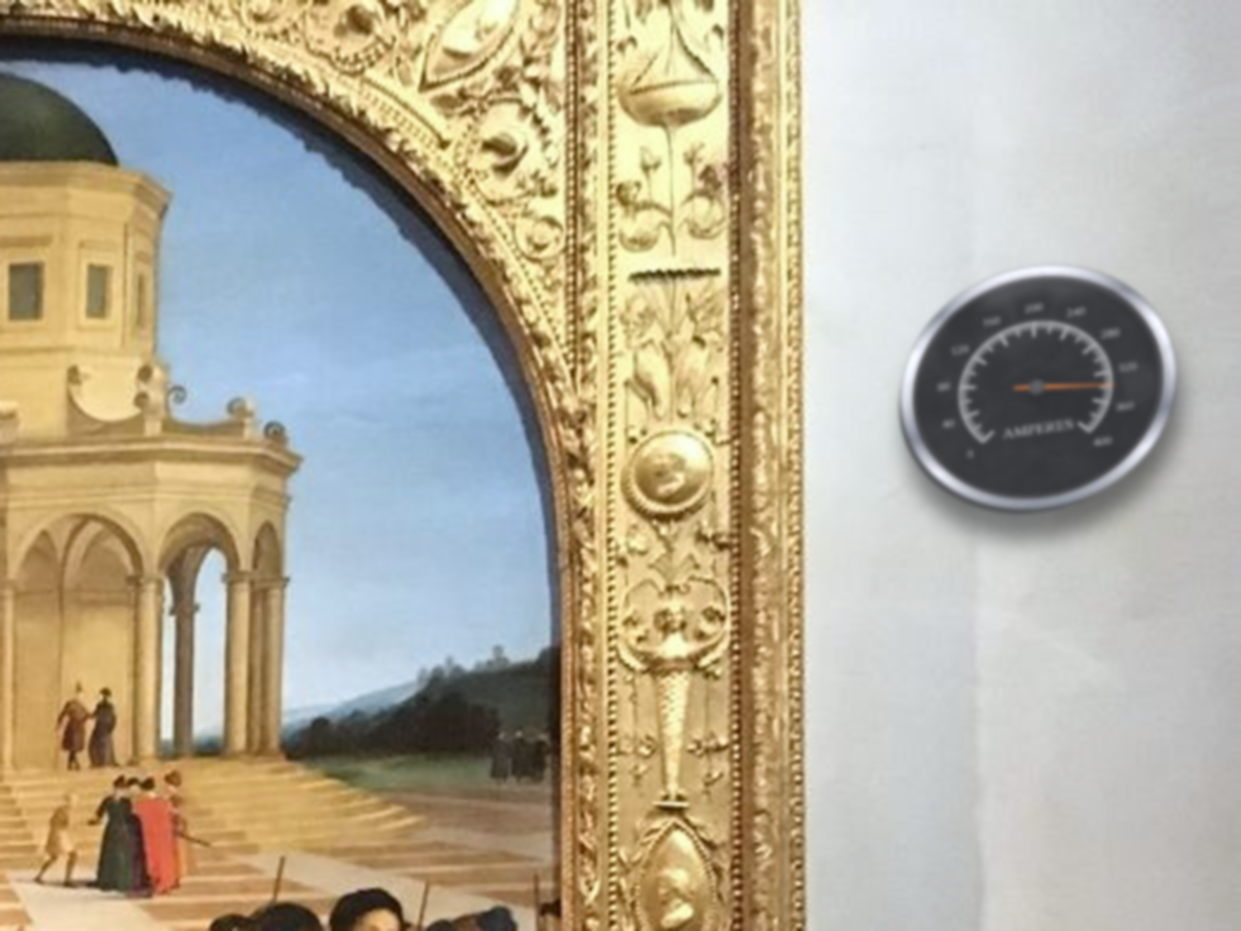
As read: value=340 unit=A
